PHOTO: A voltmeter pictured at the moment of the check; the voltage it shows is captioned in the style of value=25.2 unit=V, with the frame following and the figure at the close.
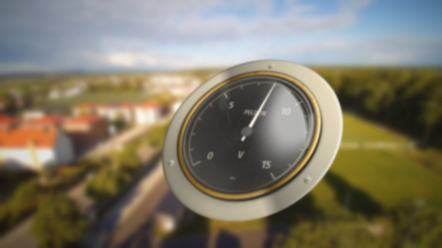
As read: value=8 unit=V
